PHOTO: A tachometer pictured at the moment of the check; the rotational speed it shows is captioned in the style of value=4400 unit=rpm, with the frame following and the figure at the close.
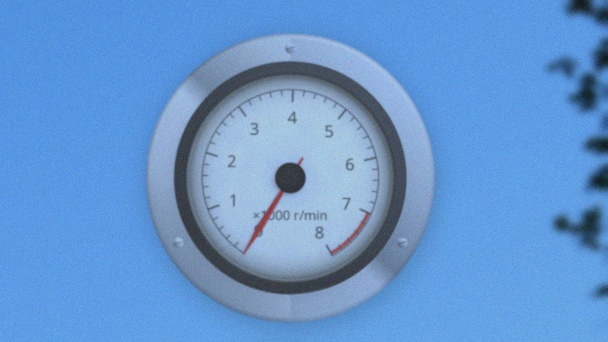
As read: value=0 unit=rpm
